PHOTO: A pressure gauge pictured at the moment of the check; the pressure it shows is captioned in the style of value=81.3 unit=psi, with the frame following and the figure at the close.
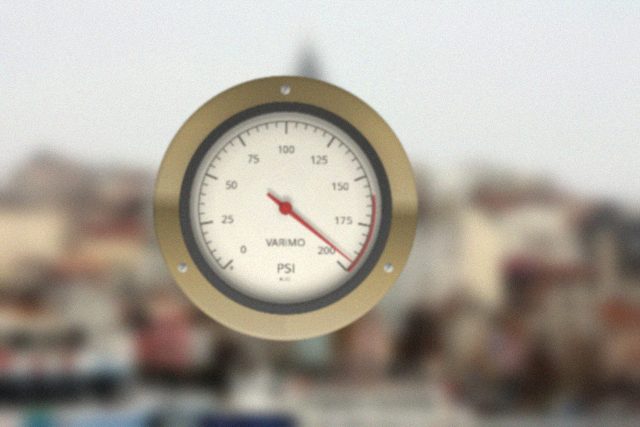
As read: value=195 unit=psi
